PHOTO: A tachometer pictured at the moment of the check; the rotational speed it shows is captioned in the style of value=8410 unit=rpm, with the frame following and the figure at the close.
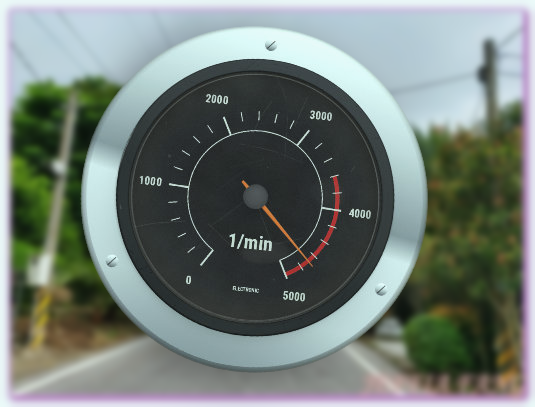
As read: value=4700 unit=rpm
